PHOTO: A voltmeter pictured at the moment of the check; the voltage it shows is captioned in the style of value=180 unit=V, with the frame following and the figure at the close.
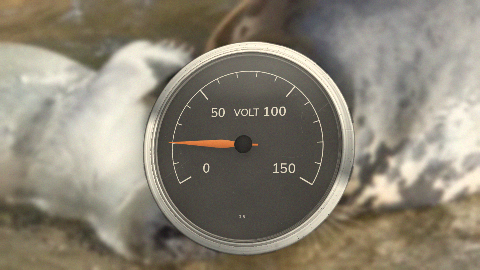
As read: value=20 unit=V
